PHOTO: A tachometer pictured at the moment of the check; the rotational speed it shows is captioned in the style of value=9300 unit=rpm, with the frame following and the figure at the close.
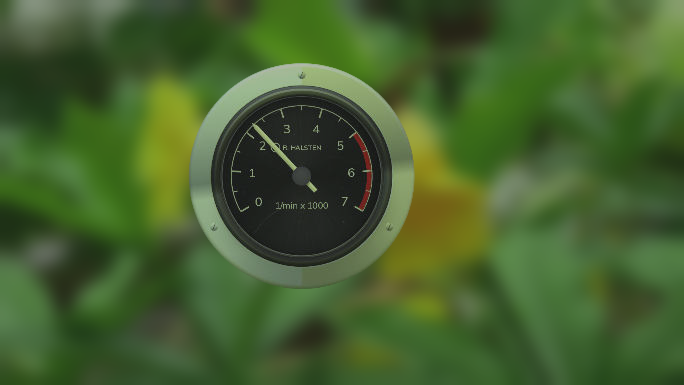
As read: value=2250 unit=rpm
